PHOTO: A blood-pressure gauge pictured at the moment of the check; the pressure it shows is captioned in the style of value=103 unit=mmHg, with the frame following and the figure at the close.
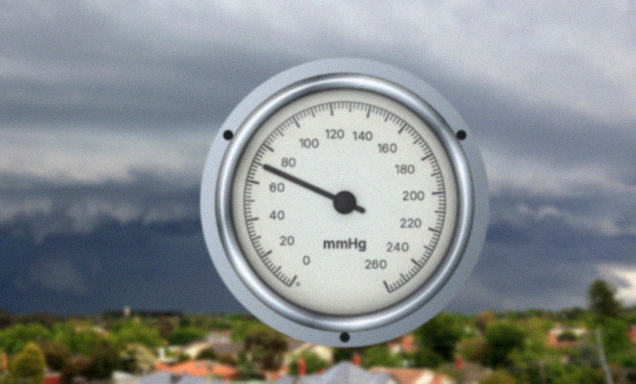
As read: value=70 unit=mmHg
